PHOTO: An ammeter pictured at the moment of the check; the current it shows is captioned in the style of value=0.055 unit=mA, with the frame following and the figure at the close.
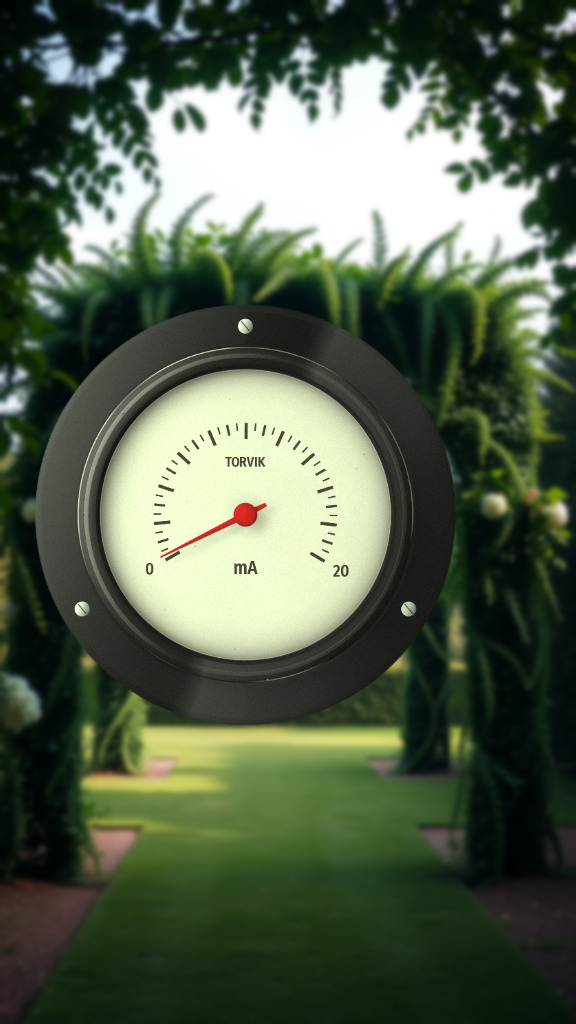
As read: value=0.25 unit=mA
